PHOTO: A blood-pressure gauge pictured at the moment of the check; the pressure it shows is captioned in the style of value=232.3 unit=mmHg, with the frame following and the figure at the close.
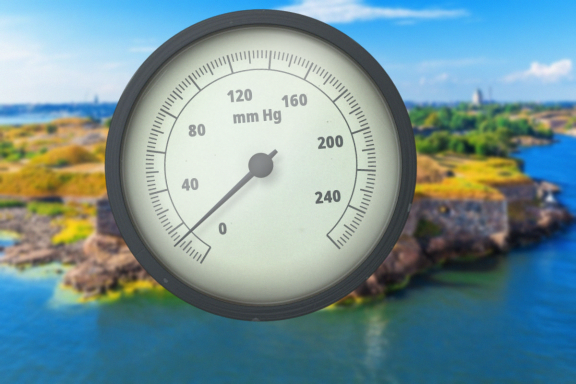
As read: value=14 unit=mmHg
